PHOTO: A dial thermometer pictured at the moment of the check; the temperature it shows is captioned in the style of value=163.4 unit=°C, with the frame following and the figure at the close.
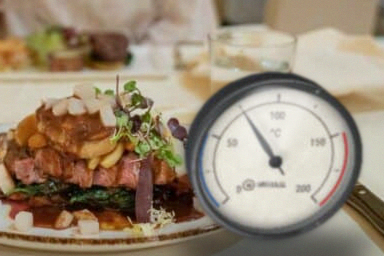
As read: value=75 unit=°C
